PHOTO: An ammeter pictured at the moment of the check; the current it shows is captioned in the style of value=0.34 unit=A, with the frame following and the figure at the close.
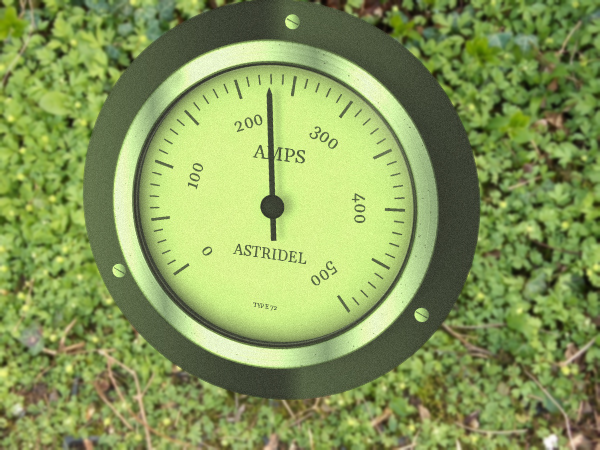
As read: value=230 unit=A
